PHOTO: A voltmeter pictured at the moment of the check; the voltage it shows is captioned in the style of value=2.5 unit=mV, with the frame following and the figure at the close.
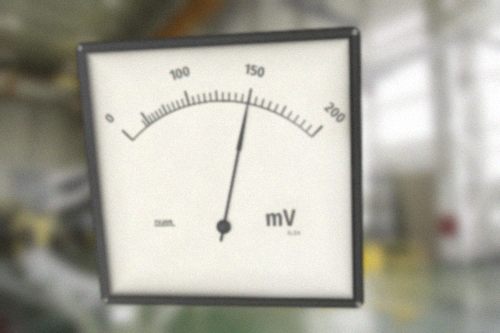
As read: value=150 unit=mV
